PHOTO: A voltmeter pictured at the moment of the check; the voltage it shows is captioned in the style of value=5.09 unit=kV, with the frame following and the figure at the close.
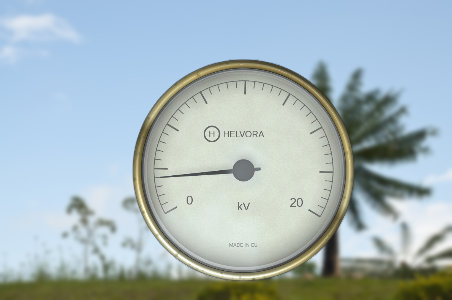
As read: value=2 unit=kV
